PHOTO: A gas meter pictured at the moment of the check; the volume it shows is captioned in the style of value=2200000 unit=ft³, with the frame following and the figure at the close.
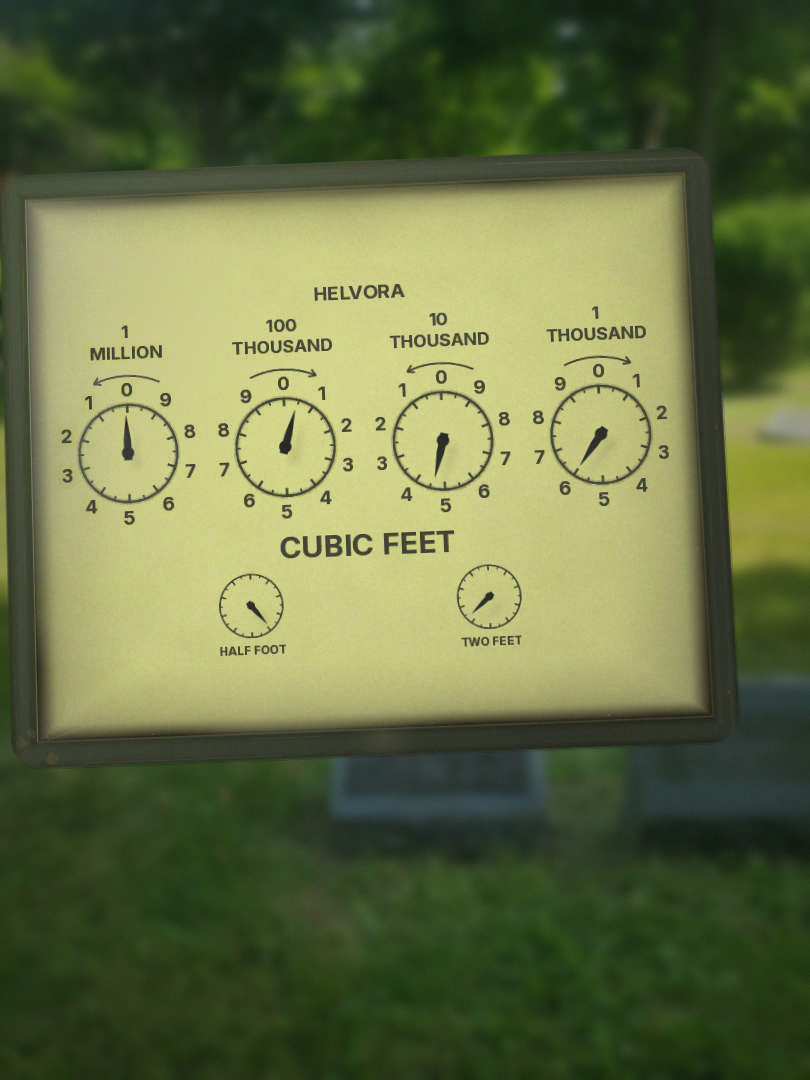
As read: value=4600 unit=ft³
